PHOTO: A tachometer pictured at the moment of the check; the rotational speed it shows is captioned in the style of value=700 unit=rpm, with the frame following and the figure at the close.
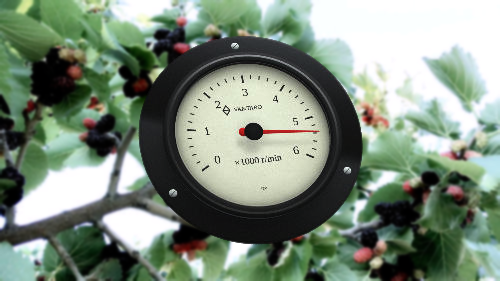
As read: value=5400 unit=rpm
